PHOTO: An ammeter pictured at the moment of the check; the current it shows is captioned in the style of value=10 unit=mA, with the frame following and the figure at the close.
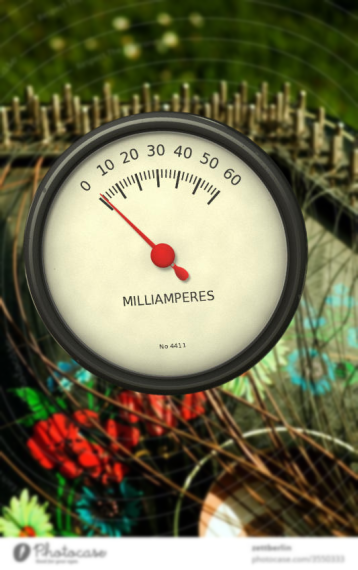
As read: value=2 unit=mA
